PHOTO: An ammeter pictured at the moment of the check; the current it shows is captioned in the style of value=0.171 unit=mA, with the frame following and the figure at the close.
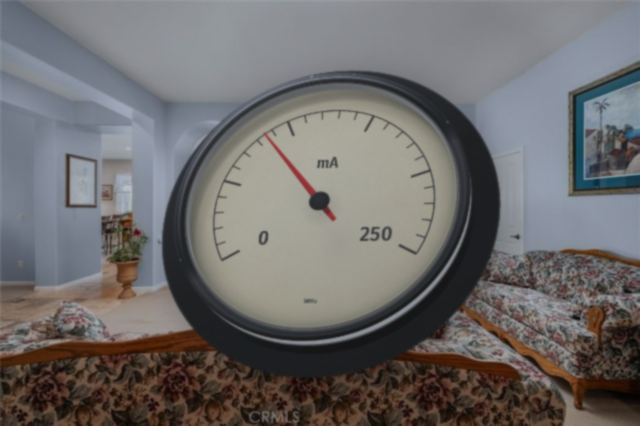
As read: value=85 unit=mA
